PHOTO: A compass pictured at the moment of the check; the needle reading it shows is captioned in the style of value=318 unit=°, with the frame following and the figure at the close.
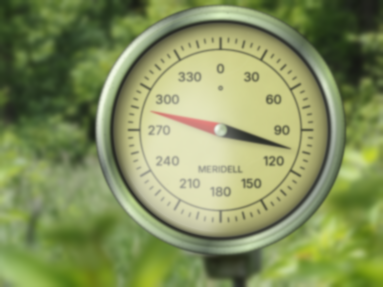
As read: value=285 unit=°
